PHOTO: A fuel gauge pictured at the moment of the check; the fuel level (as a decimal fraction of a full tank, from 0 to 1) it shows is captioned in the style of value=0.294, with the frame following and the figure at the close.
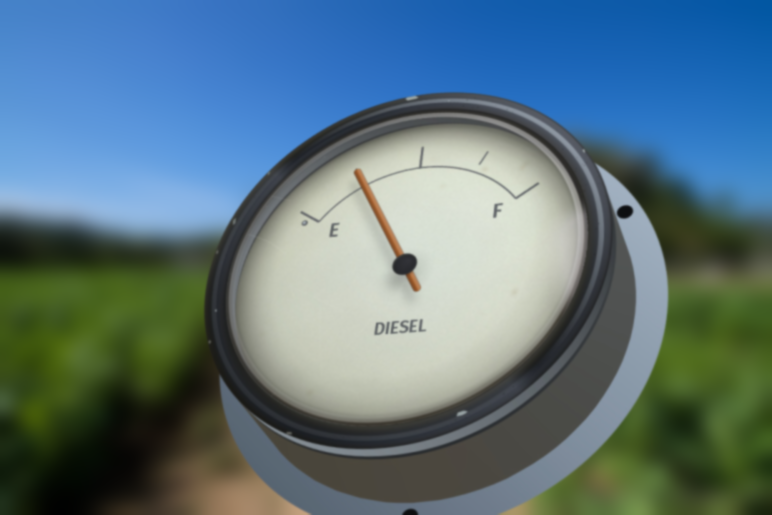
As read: value=0.25
